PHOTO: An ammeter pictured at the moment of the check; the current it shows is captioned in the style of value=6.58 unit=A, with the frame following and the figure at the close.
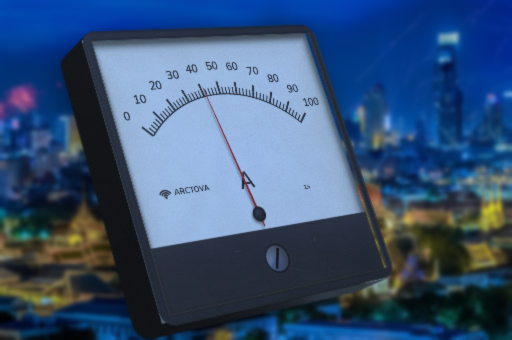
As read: value=40 unit=A
